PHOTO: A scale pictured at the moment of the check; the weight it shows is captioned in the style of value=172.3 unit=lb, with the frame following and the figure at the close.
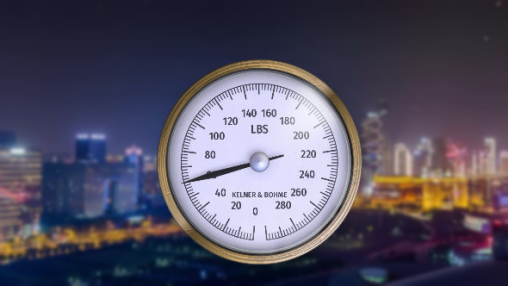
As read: value=60 unit=lb
